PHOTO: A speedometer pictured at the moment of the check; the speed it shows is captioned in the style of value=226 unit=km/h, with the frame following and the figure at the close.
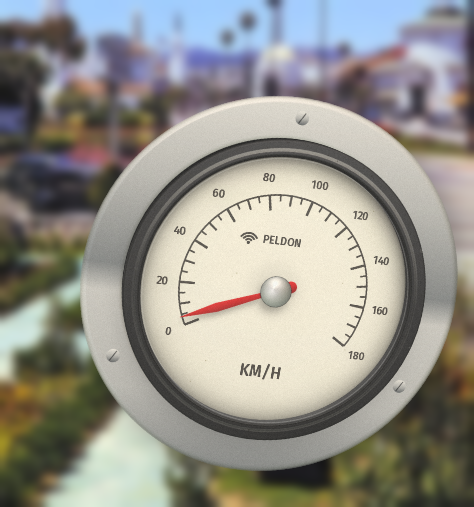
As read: value=5 unit=km/h
